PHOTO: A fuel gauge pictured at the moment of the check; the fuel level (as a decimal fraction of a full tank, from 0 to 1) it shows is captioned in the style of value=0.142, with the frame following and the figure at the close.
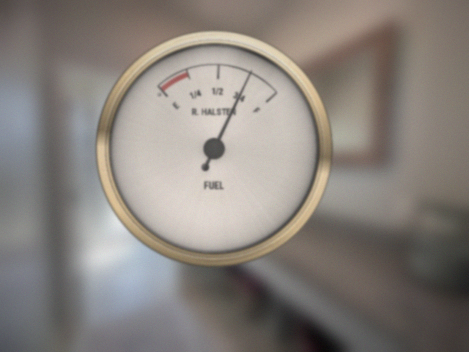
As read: value=0.75
